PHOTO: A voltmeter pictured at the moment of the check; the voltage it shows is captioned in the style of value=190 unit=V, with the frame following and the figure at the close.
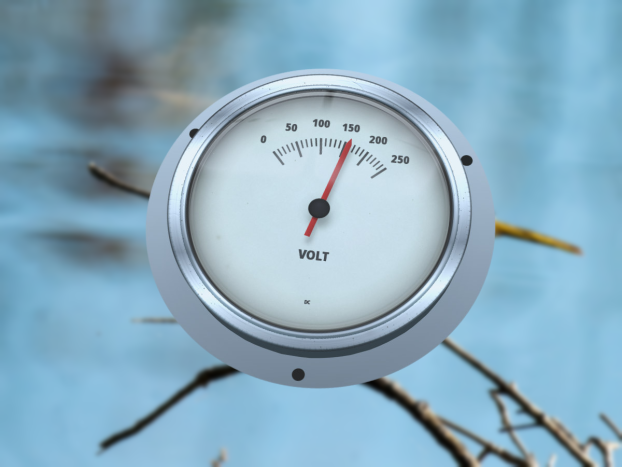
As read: value=160 unit=V
